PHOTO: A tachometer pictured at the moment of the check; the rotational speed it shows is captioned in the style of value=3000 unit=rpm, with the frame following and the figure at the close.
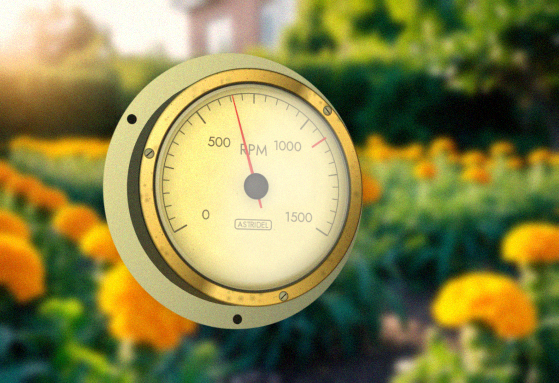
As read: value=650 unit=rpm
